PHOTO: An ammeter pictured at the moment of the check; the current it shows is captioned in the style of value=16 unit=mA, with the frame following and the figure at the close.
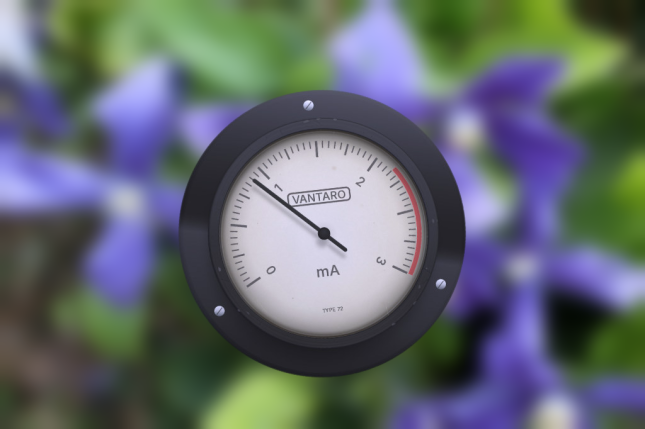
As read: value=0.9 unit=mA
